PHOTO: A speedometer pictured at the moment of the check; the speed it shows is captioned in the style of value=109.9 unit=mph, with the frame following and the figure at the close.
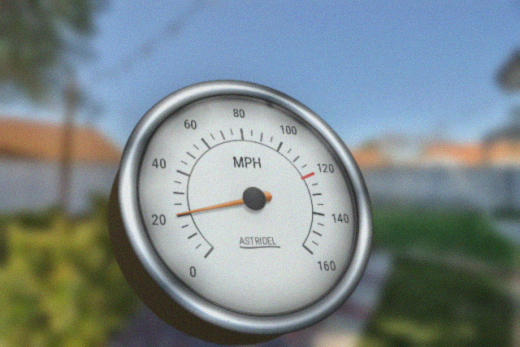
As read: value=20 unit=mph
